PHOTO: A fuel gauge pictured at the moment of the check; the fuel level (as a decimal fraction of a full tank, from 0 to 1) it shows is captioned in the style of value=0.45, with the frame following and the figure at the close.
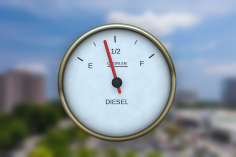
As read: value=0.375
